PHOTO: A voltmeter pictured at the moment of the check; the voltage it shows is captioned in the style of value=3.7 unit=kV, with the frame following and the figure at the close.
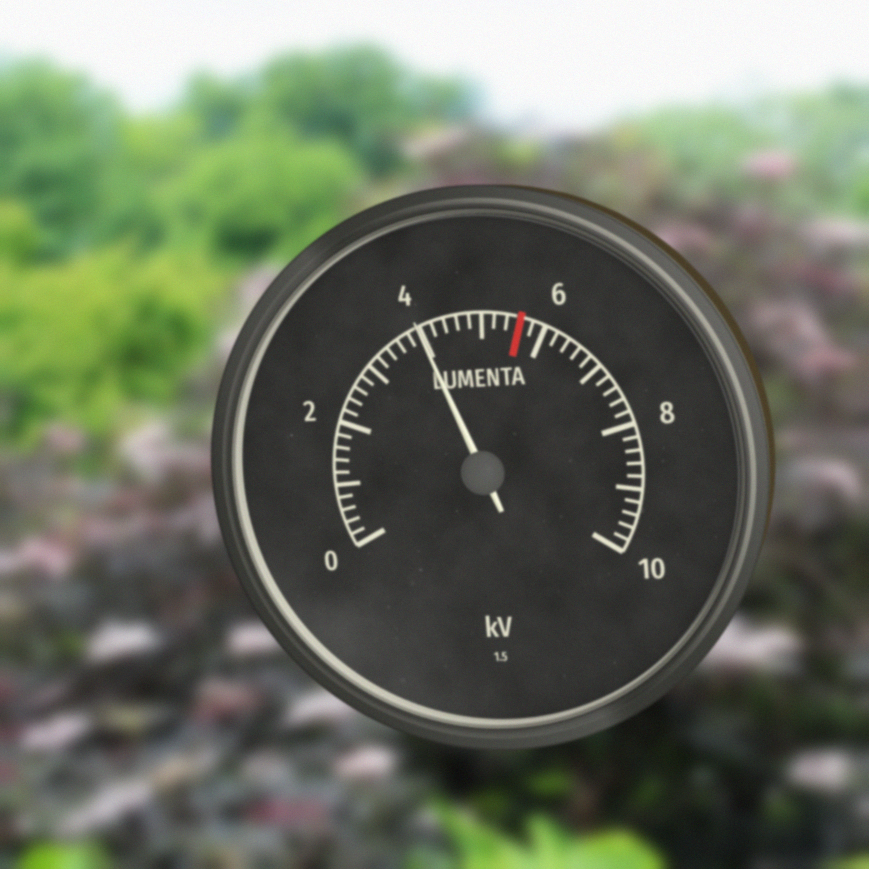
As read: value=4 unit=kV
